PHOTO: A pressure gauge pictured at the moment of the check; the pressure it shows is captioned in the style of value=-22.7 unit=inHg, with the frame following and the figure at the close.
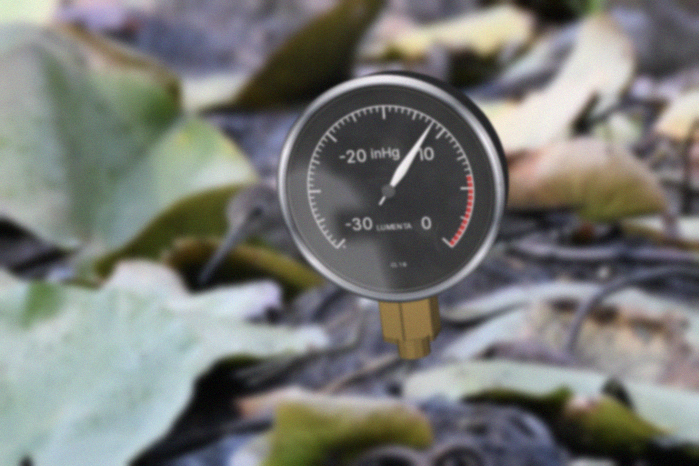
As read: value=-11 unit=inHg
